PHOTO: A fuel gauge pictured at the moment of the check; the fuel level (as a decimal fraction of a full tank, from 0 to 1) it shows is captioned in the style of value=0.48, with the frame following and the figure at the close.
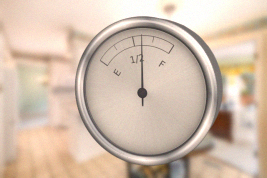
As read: value=0.625
